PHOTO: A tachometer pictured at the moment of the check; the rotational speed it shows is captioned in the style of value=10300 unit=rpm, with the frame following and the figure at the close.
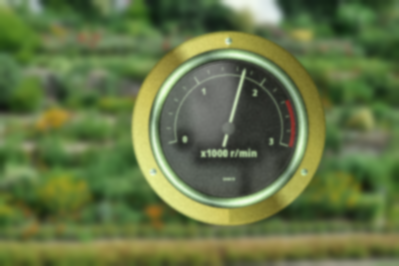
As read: value=1700 unit=rpm
